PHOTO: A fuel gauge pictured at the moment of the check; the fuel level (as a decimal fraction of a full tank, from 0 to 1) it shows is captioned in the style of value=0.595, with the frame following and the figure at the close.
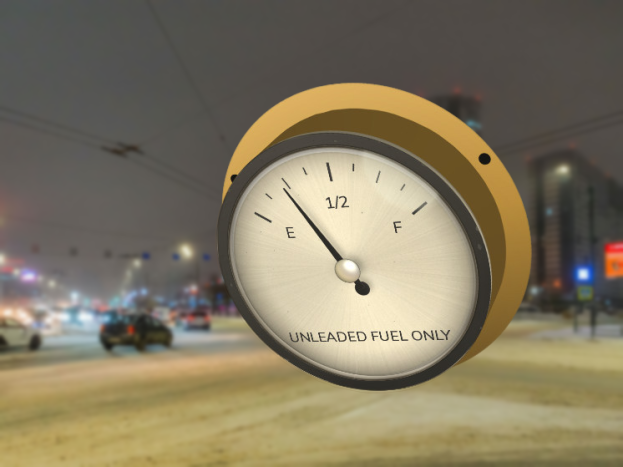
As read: value=0.25
